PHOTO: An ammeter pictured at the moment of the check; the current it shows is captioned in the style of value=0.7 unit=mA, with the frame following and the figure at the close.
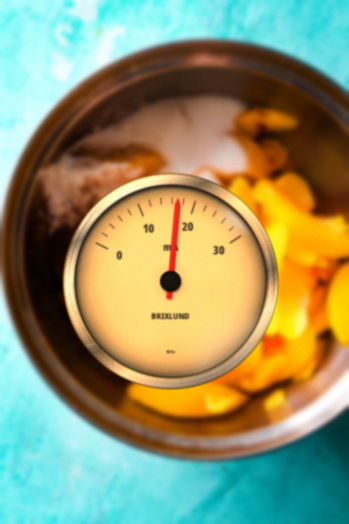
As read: value=17 unit=mA
